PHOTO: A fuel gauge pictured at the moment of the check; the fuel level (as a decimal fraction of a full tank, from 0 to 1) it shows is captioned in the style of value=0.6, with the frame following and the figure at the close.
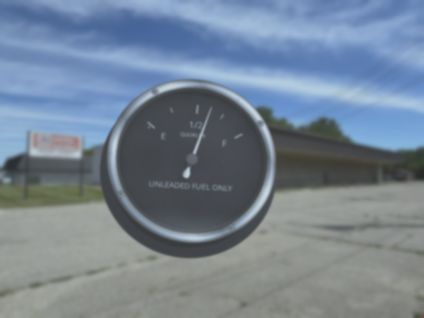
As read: value=0.625
